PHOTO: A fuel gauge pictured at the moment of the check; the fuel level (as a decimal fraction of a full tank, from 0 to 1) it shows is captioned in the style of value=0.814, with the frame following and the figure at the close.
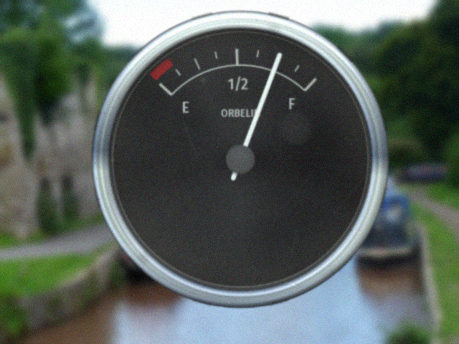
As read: value=0.75
